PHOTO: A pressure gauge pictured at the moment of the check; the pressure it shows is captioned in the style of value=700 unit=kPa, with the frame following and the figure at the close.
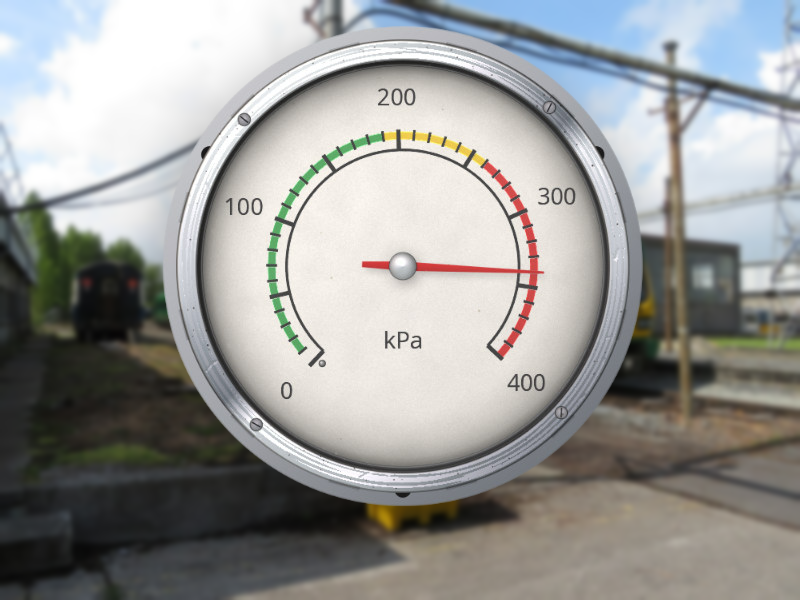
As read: value=340 unit=kPa
